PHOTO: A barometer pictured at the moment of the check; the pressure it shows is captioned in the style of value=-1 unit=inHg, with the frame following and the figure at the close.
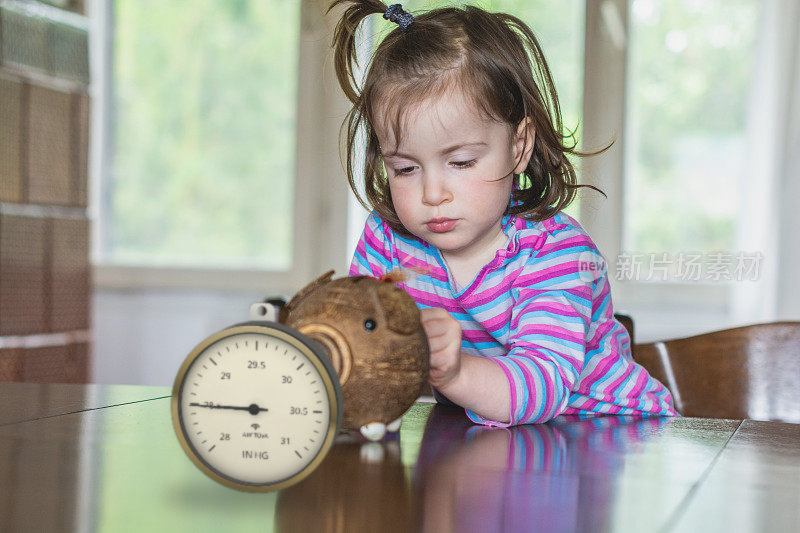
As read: value=28.5 unit=inHg
